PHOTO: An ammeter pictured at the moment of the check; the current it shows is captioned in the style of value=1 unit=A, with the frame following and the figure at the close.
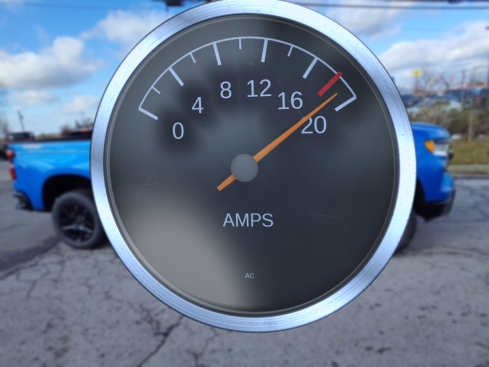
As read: value=19 unit=A
